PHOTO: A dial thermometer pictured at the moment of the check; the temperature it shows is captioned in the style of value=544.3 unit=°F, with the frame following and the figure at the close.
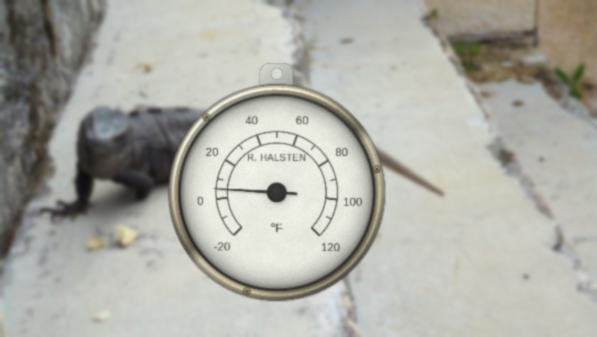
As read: value=5 unit=°F
